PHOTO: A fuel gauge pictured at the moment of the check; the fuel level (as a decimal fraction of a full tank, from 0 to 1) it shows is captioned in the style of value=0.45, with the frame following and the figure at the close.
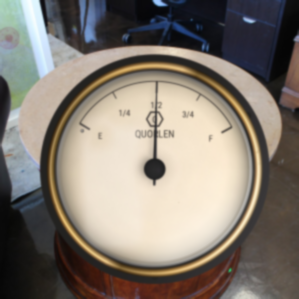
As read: value=0.5
